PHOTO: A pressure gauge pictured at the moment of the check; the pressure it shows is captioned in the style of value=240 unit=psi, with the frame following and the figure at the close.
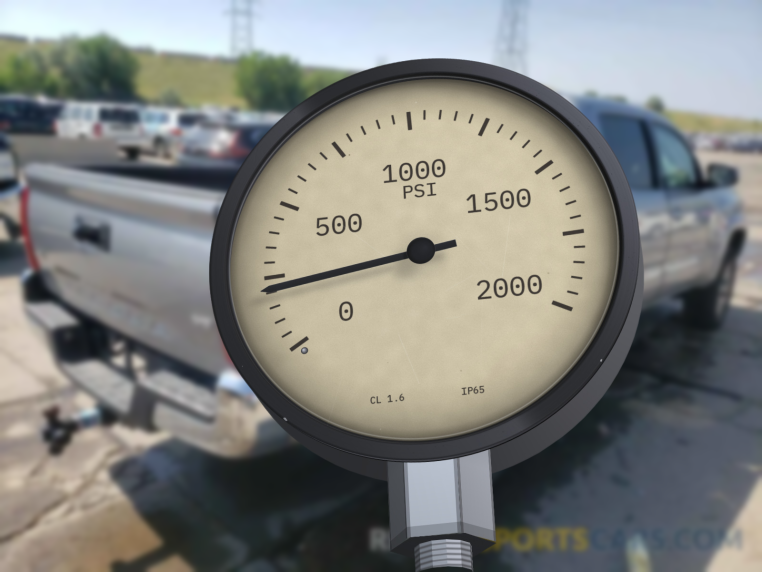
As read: value=200 unit=psi
